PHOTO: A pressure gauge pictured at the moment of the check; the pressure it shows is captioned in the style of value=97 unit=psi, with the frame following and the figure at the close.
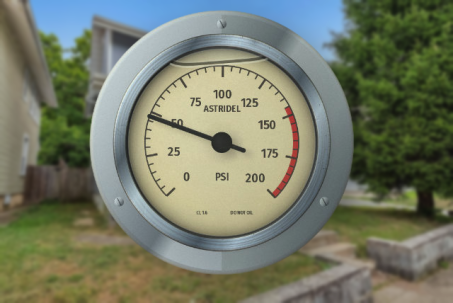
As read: value=47.5 unit=psi
